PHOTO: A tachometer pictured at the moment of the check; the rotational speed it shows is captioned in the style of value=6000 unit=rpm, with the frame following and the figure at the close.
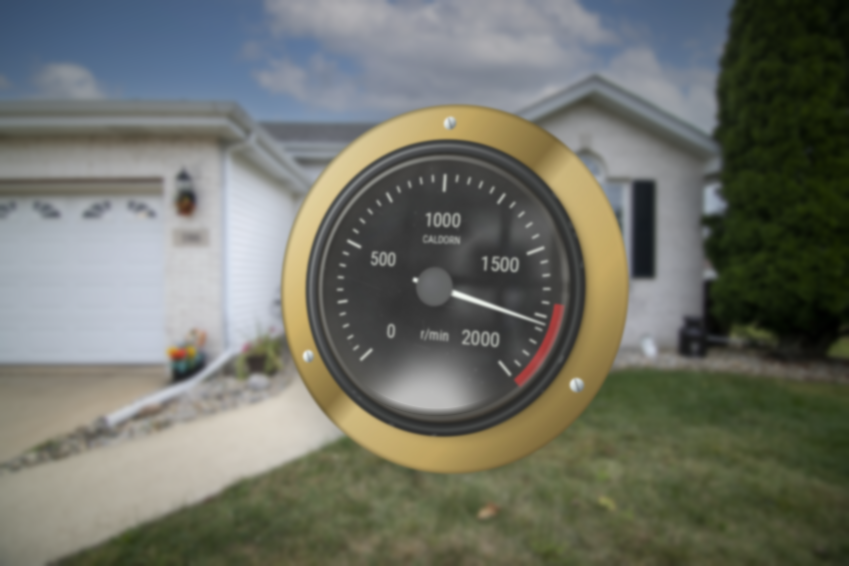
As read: value=1775 unit=rpm
